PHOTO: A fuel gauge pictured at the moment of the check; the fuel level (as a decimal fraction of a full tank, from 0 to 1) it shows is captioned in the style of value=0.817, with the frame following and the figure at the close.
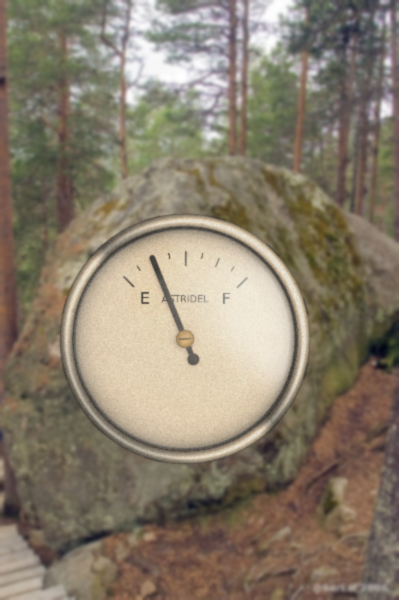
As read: value=0.25
